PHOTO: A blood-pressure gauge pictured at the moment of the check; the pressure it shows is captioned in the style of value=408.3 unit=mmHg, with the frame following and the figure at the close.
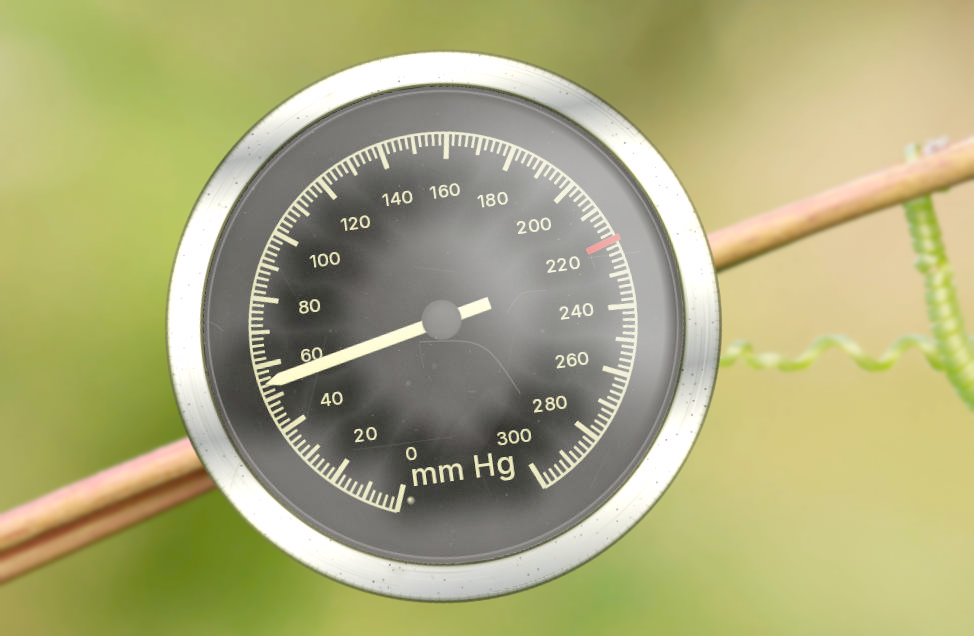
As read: value=54 unit=mmHg
